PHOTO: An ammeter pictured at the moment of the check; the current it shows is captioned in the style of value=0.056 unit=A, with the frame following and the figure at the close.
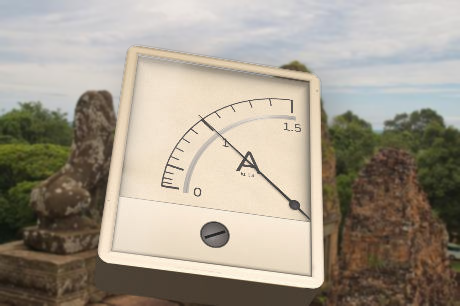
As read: value=1 unit=A
